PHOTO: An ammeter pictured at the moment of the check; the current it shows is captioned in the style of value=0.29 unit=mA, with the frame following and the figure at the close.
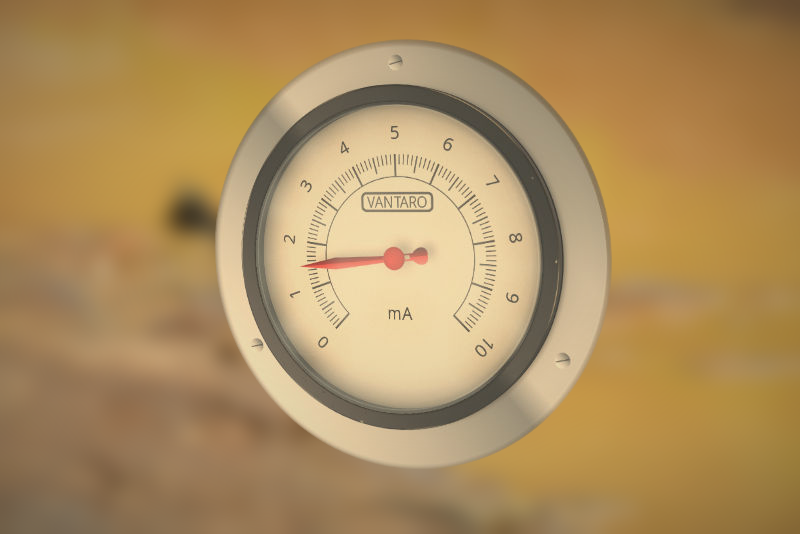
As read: value=1.5 unit=mA
